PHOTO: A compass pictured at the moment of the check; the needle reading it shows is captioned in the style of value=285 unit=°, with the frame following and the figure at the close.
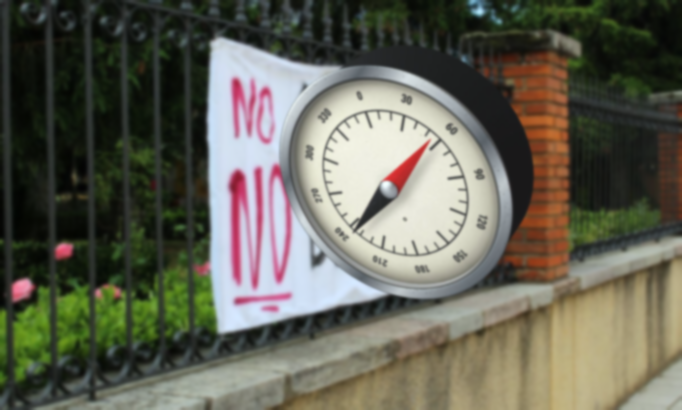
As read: value=55 unit=°
